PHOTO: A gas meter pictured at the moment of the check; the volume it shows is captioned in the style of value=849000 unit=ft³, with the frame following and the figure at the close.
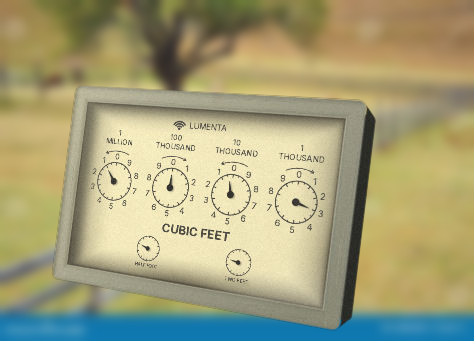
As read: value=100300 unit=ft³
